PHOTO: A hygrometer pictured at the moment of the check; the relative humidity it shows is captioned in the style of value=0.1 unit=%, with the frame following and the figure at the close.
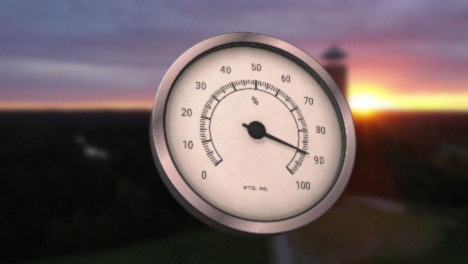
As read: value=90 unit=%
